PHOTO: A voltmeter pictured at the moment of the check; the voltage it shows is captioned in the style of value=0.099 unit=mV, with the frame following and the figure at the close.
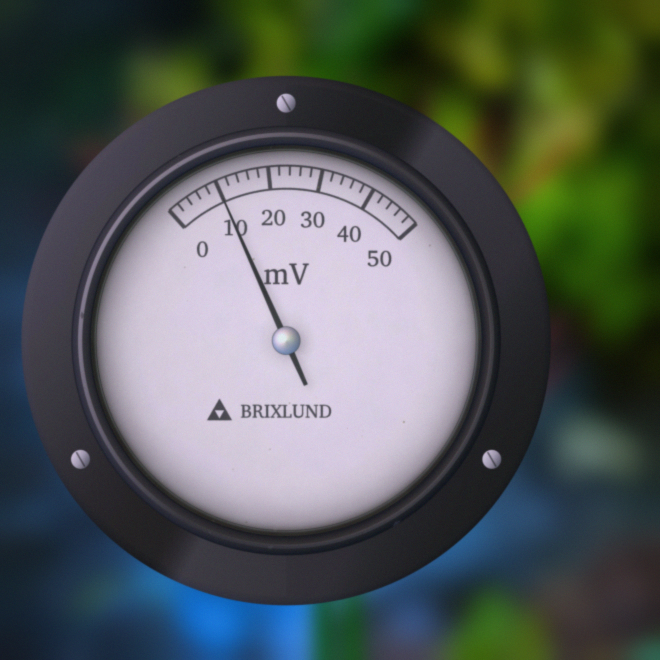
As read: value=10 unit=mV
